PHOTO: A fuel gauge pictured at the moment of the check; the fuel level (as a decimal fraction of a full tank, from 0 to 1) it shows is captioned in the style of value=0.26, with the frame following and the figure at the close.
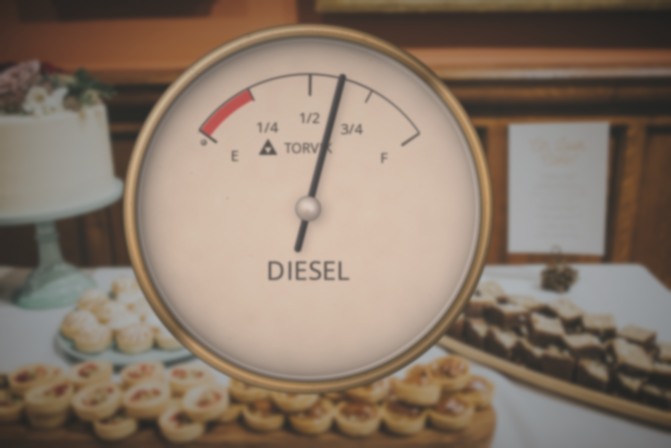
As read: value=0.625
